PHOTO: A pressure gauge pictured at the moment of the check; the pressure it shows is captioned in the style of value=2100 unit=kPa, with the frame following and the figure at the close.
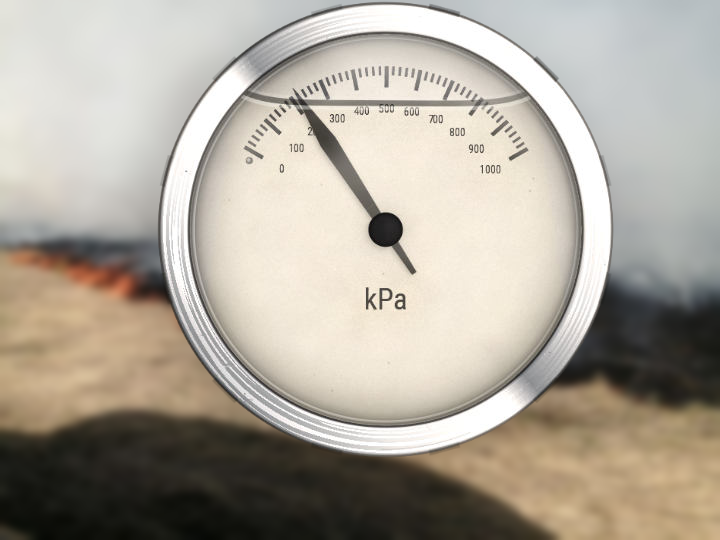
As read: value=220 unit=kPa
